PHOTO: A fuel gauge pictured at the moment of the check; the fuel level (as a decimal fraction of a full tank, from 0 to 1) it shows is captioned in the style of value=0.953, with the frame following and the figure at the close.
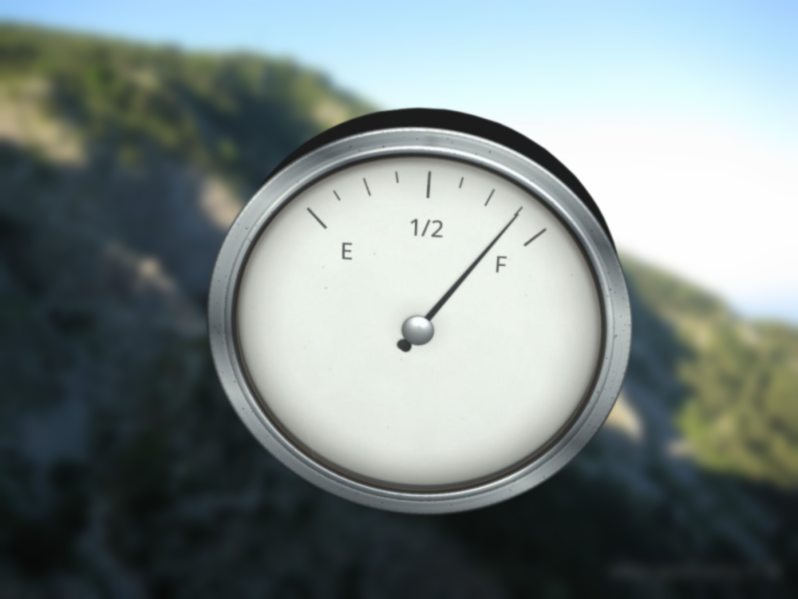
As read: value=0.875
